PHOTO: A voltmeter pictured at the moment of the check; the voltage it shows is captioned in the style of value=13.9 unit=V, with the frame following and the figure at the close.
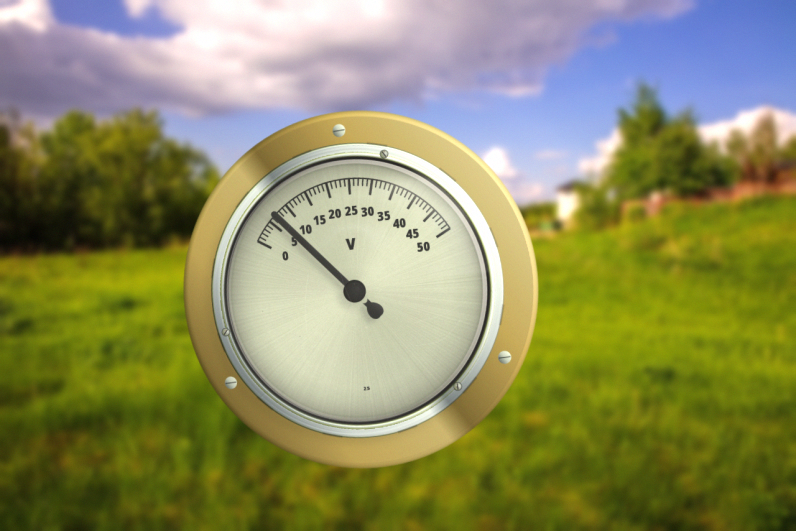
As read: value=7 unit=V
